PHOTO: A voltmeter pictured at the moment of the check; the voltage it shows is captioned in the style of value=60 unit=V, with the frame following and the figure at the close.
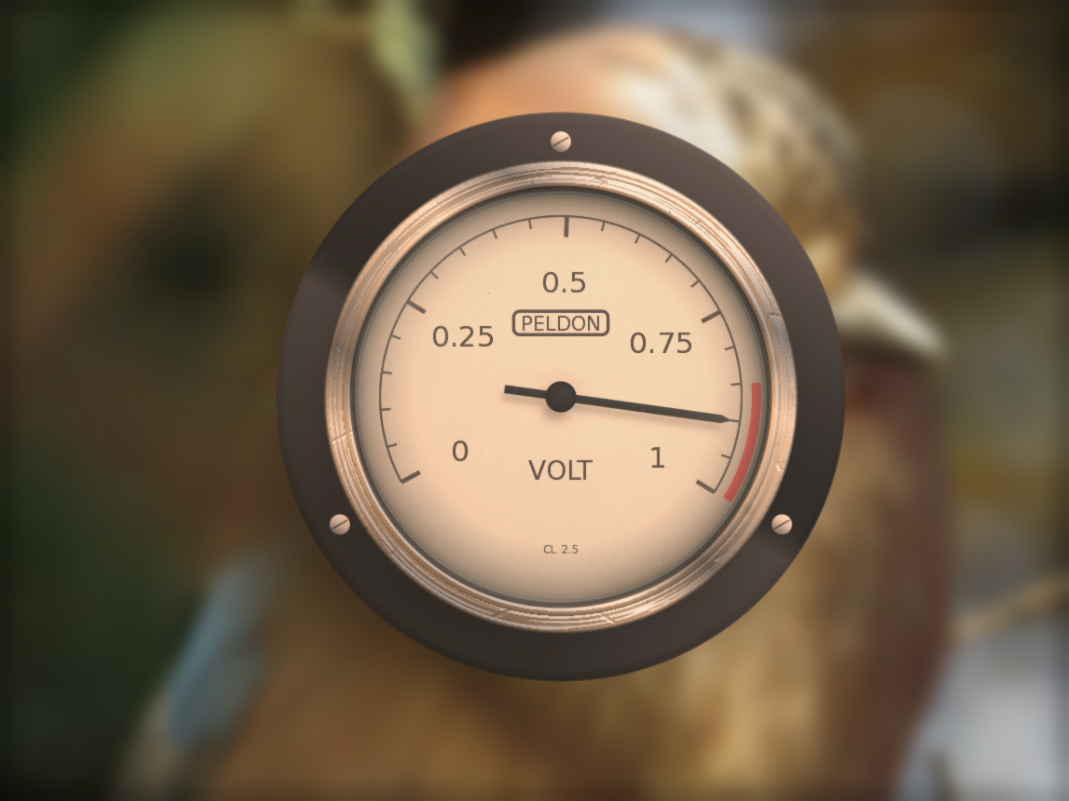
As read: value=0.9 unit=V
